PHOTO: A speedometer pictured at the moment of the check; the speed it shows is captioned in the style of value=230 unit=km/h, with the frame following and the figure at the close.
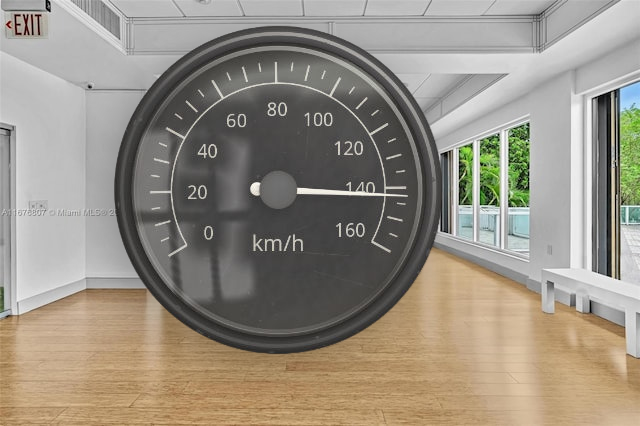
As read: value=142.5 unit=km/h
